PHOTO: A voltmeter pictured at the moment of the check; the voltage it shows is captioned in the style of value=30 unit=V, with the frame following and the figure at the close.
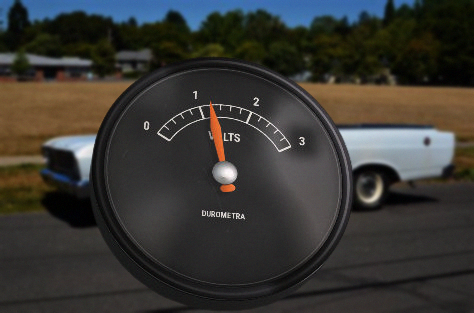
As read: value=1.2 unit=V
